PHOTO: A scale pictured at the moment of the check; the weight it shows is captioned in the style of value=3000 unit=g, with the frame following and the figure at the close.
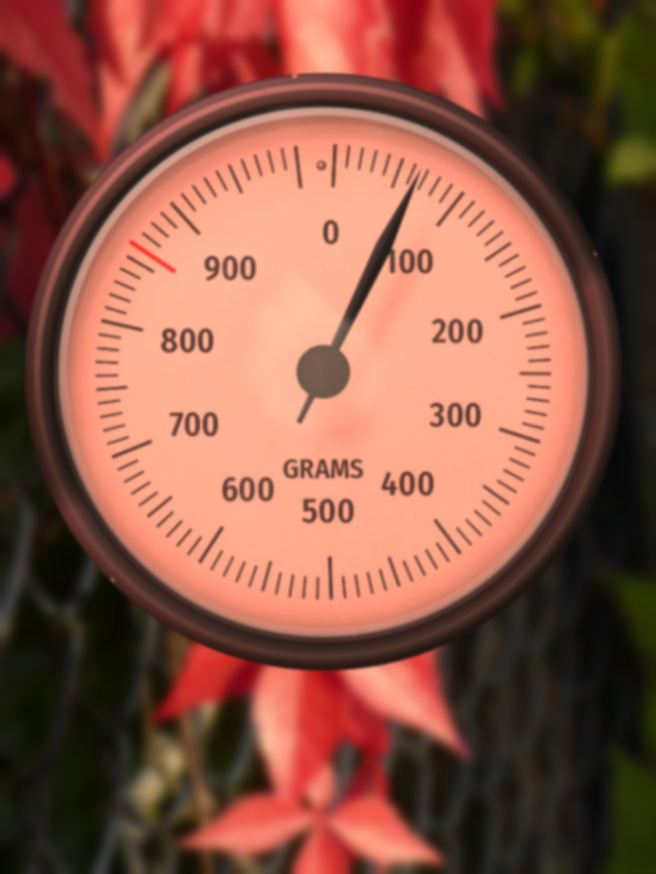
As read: value=65 unit=g
